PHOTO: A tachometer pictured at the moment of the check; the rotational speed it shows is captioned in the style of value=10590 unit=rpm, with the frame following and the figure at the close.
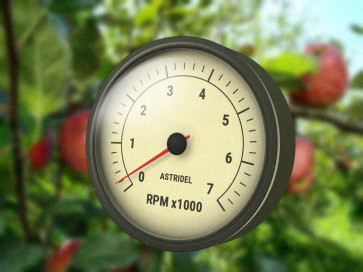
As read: value=200 unit=rpm
